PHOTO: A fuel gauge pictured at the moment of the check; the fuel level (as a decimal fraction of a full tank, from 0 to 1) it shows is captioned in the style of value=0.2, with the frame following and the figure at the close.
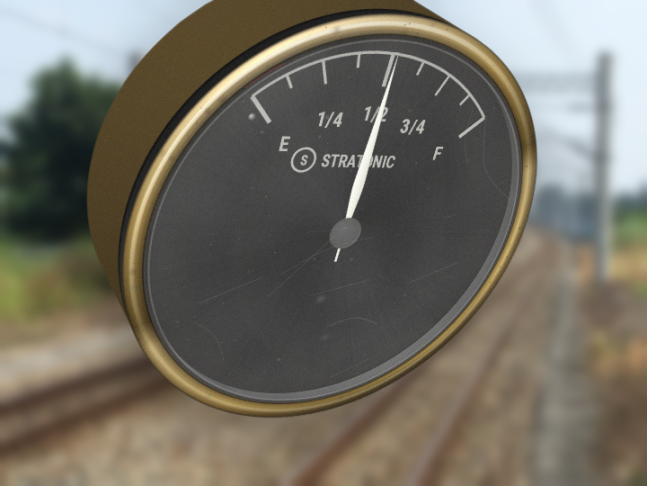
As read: value=0.5
